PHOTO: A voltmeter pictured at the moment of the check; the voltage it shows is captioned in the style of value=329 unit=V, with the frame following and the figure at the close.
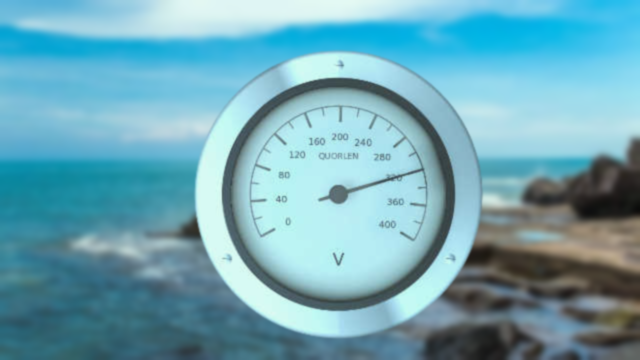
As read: value=320 unit=V
